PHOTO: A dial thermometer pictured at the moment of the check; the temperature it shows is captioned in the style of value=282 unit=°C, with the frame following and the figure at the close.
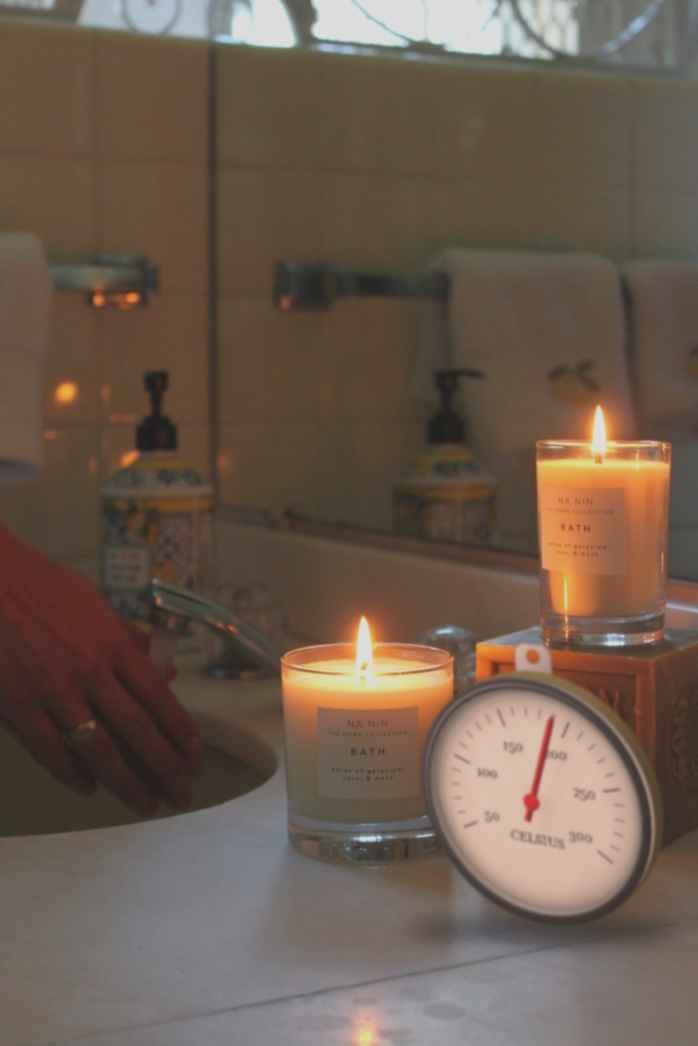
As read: value=190 unit=°C
